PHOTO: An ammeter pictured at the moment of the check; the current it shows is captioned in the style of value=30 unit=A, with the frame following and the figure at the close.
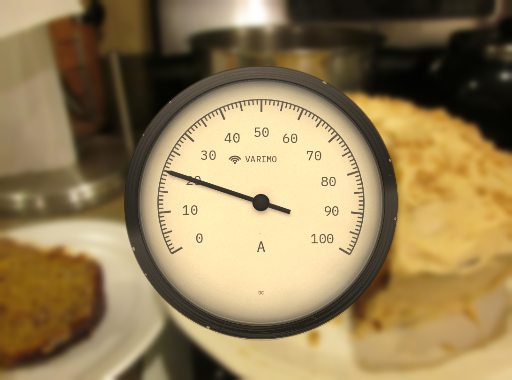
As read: value=20 unit=A
